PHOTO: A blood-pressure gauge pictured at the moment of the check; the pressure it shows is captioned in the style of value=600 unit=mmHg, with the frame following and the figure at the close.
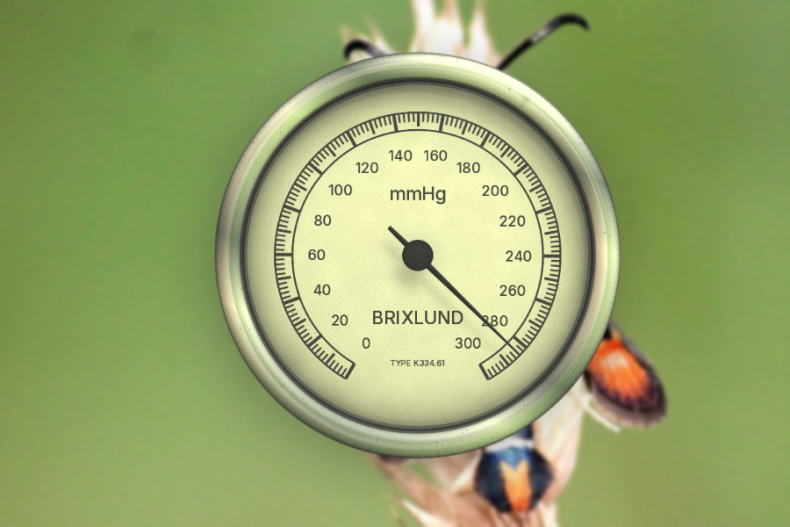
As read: value=284 unit=mmHg
